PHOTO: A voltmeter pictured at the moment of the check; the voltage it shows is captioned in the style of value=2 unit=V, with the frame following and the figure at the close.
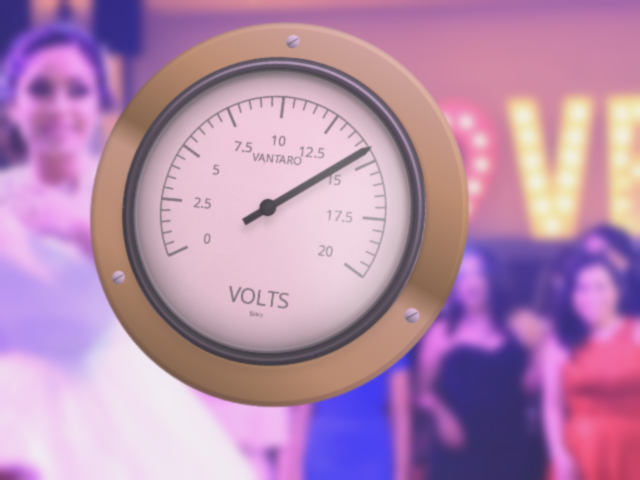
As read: value=14.5 unit=V
